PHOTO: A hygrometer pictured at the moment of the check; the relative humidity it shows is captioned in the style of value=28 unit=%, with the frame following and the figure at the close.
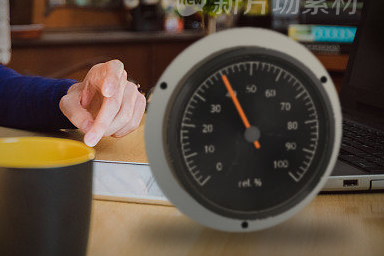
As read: value=40 unit=%
